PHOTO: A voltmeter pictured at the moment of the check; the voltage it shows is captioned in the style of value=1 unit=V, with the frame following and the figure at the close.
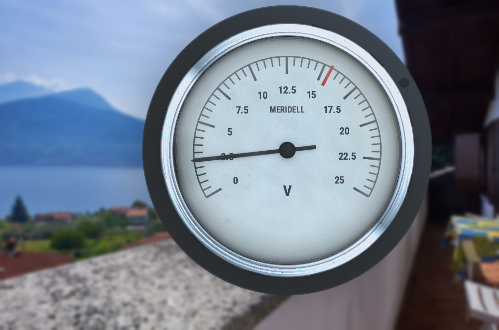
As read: value=2.5 unit=V
